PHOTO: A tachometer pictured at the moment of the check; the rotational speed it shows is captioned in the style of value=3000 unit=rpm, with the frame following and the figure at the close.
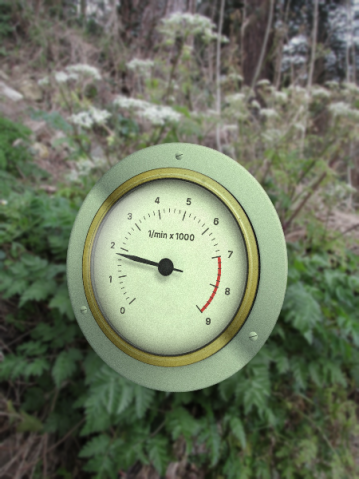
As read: value=1800 unit=rpm
